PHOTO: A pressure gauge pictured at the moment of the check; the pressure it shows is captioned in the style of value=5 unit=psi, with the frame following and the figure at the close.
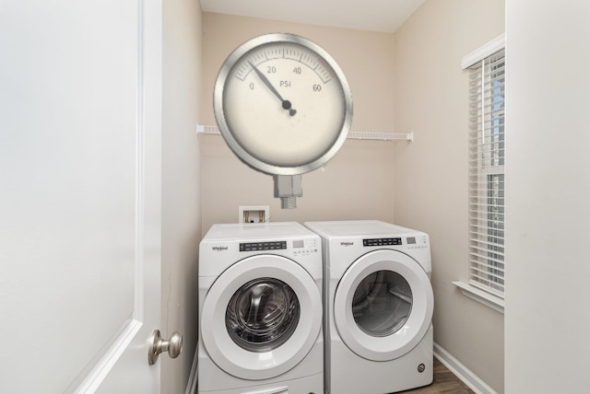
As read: value=10 unit=psi
